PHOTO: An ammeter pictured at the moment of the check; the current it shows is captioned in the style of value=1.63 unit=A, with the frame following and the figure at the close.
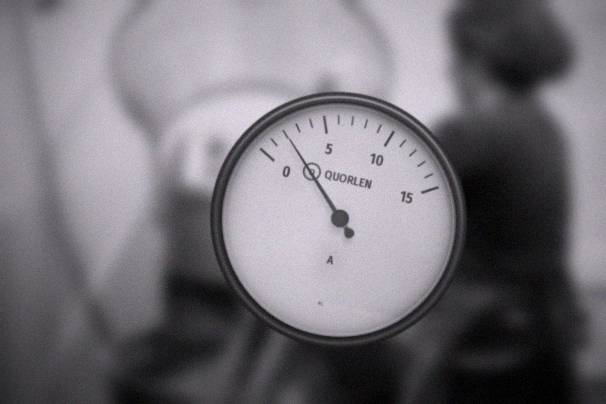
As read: value=2 unit=A
